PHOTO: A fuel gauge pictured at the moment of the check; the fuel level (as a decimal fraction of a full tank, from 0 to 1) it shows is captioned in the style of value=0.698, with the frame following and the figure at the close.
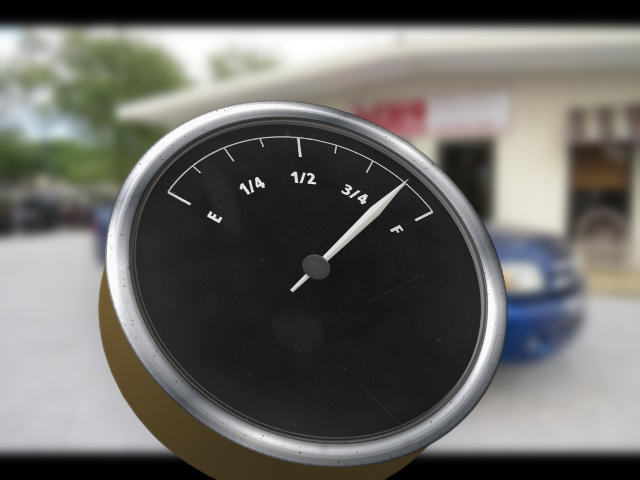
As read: value=0.875
